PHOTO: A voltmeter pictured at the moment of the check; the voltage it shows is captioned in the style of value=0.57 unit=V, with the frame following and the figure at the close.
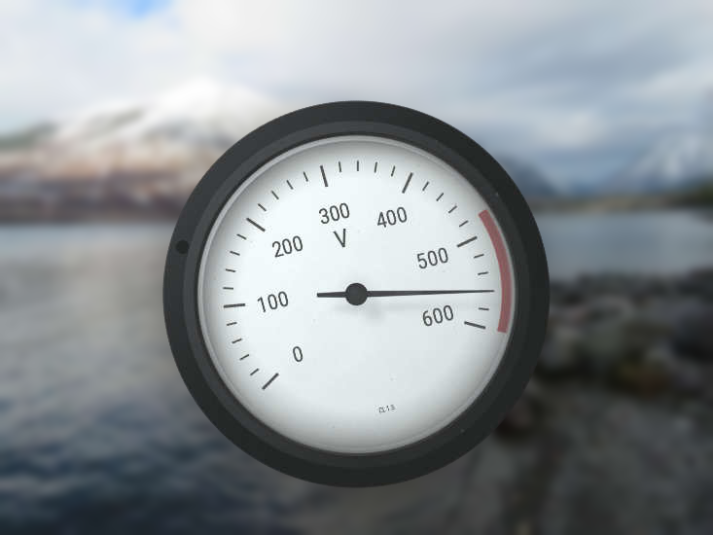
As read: value=560 unit=V
